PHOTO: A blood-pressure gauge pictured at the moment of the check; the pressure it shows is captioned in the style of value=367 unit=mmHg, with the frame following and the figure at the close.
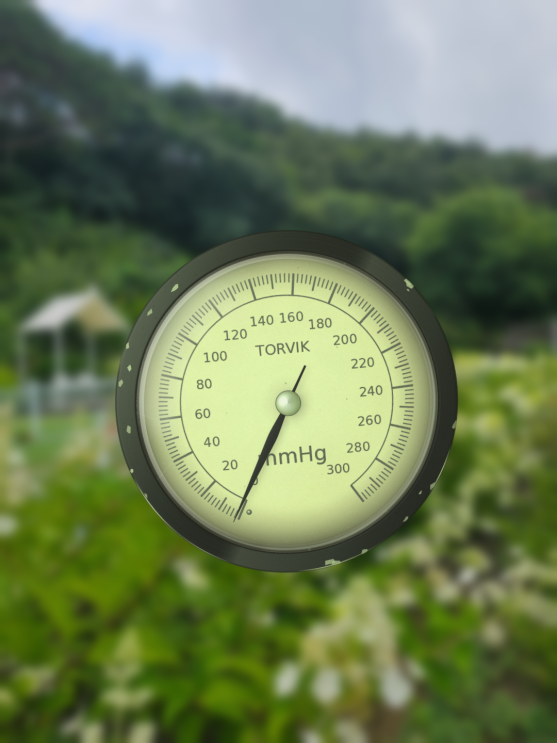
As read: value=2 unit=mmHg
